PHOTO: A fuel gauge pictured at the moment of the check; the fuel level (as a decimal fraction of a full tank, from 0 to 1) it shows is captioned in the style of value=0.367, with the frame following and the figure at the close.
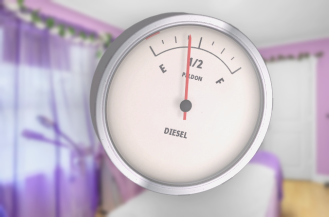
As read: value=0.375
